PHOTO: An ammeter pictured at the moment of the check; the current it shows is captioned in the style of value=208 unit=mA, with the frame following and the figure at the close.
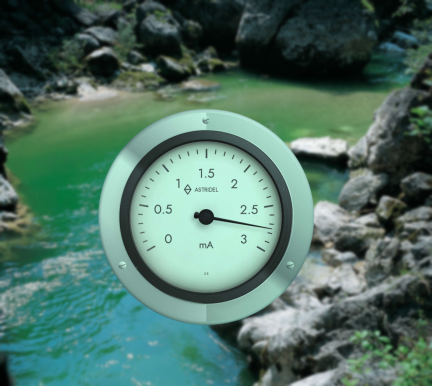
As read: value=2.75 unit=mA
